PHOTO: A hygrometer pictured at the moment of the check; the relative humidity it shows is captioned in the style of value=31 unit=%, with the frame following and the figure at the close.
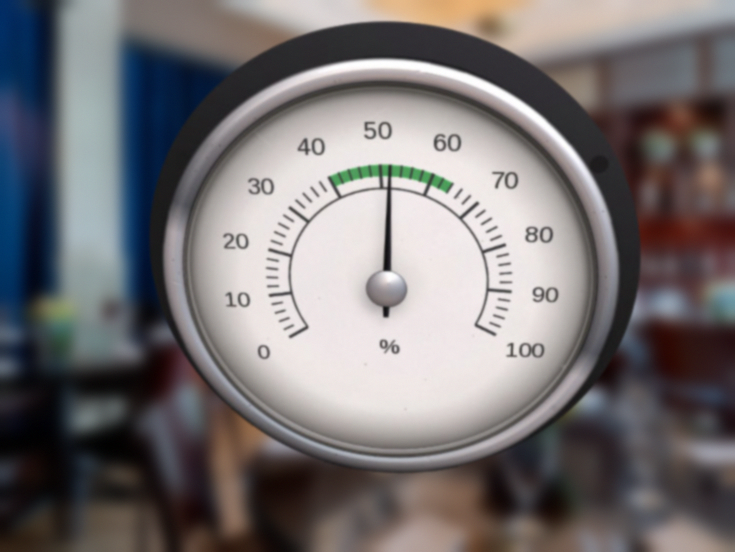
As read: value=52 unit=%
